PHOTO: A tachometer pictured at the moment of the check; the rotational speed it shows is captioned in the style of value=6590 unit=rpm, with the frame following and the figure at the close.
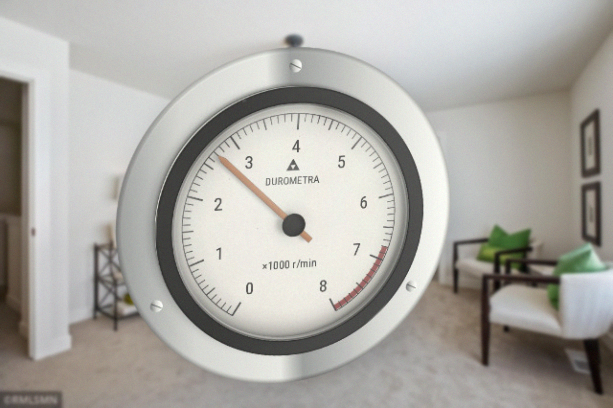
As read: value=2700 unit=rpm
